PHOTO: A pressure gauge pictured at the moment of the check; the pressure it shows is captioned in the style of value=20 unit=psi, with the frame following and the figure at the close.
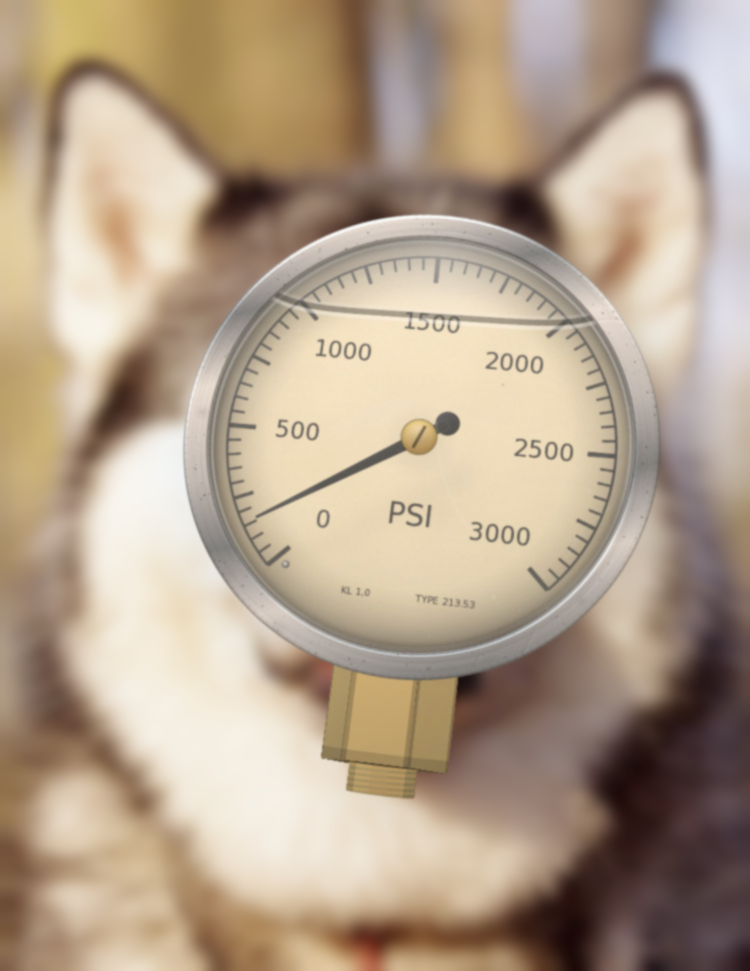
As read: value=150 unit=psi
